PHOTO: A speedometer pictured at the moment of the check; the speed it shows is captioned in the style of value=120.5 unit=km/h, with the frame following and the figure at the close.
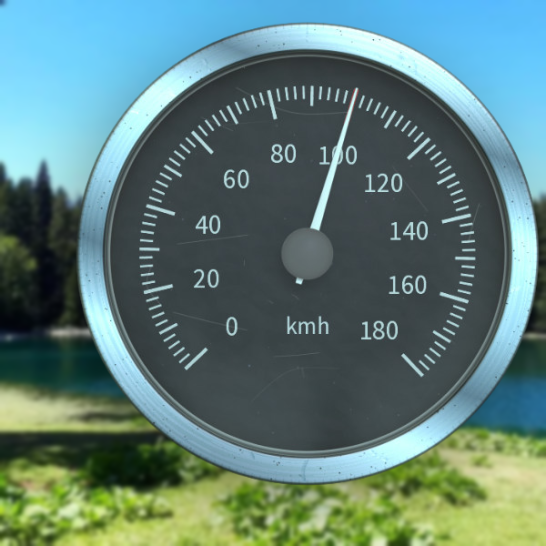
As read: value=100 unit=km/h
